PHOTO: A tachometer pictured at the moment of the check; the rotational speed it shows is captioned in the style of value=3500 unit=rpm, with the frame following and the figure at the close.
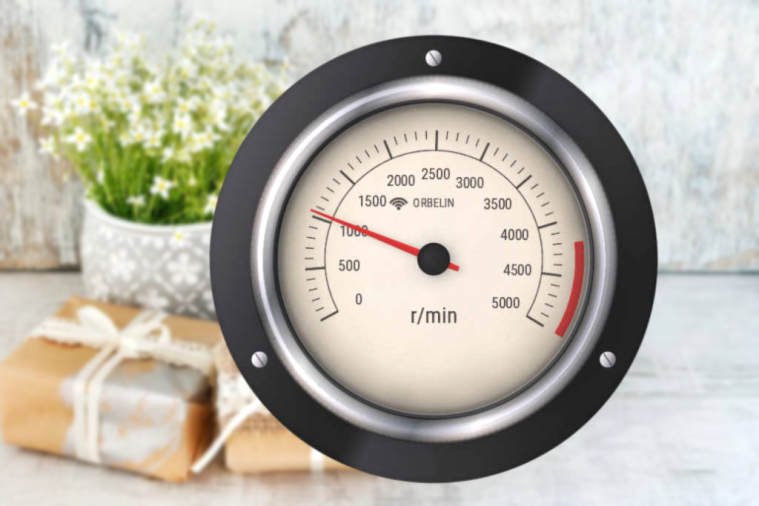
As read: value=1050 unit=rpm
